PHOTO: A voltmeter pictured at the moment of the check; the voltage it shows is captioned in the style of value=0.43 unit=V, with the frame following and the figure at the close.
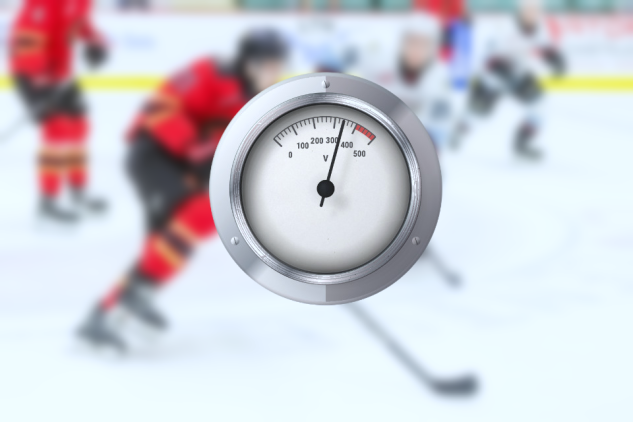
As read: value=340 unit=V
